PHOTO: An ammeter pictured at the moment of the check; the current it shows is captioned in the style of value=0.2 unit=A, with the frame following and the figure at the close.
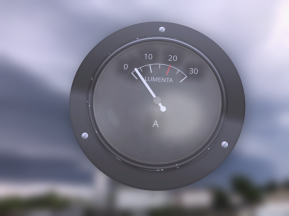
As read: value=2.5 unit=A
